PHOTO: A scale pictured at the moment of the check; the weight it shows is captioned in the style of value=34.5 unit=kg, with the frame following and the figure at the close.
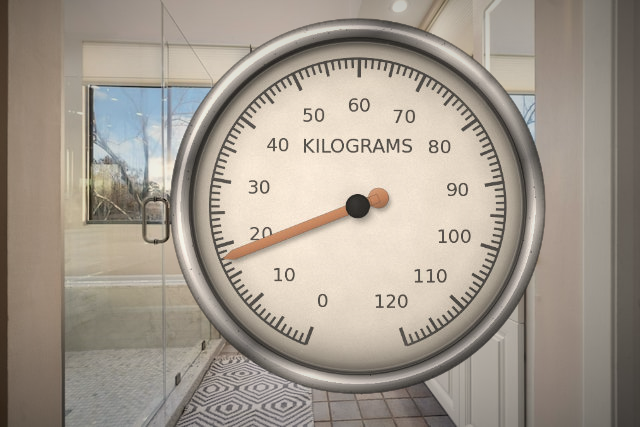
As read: value=18 unit=kg
